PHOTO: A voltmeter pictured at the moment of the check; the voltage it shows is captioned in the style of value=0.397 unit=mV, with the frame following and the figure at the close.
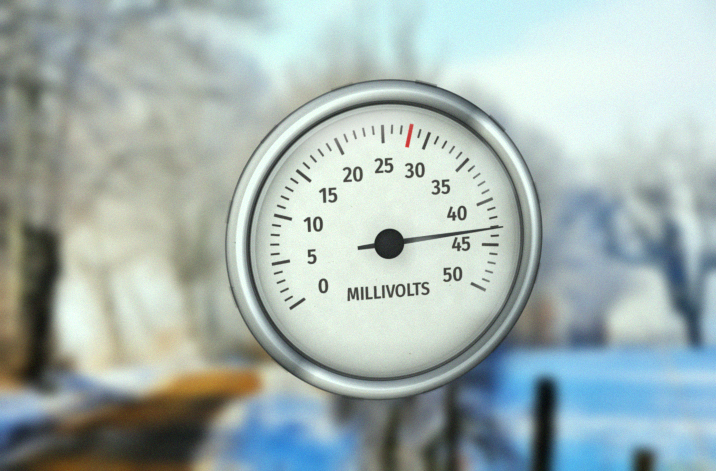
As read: value=43 unit=mV
